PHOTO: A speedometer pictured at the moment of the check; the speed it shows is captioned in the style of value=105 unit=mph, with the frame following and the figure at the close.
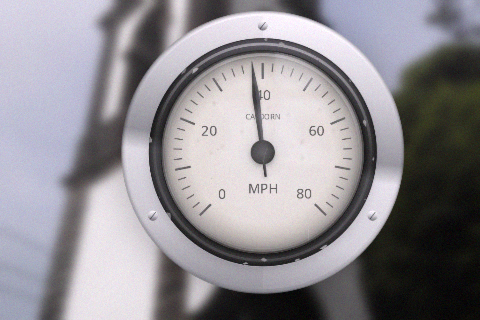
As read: value=38 unit=mph
